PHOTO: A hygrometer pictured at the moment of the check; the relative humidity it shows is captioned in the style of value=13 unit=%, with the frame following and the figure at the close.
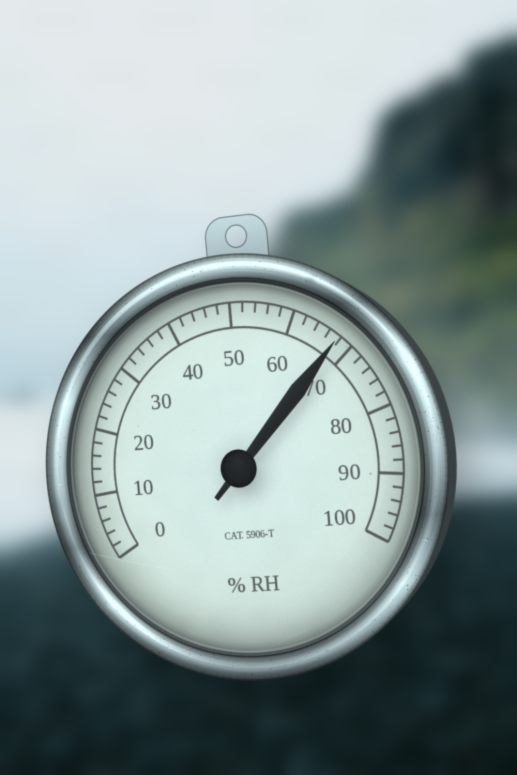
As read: value=68 unit=%
